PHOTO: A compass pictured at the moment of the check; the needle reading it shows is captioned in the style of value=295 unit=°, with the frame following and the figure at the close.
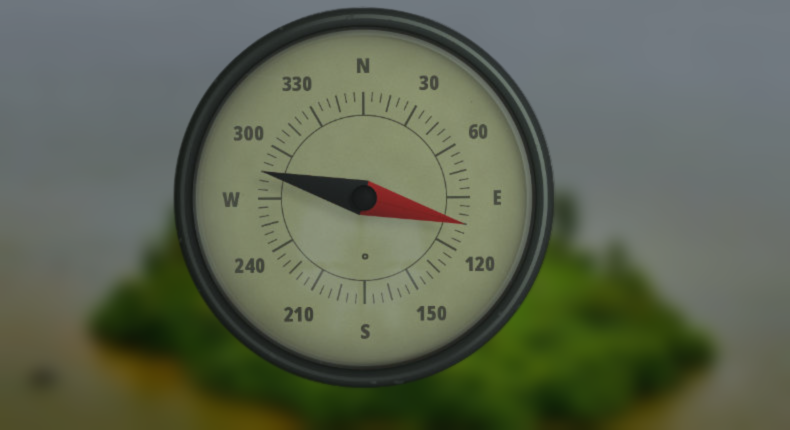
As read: value=105 unit=°
